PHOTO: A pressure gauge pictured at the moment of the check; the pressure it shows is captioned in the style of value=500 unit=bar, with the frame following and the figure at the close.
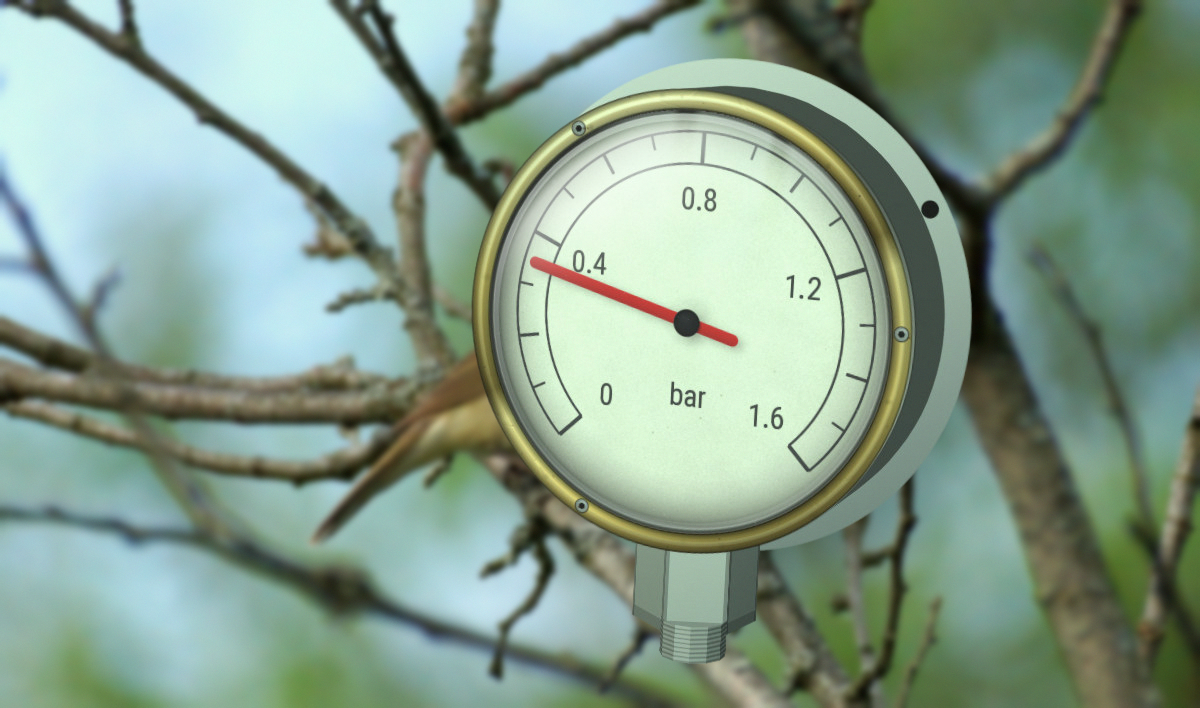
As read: value=0.35 unit=bar
